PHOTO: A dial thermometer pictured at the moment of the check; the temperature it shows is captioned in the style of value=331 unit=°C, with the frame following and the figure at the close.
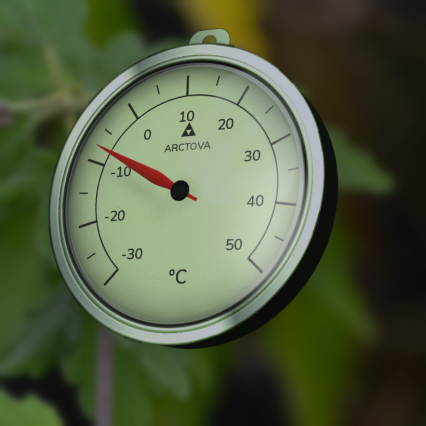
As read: value=-7.5 unit=°C
